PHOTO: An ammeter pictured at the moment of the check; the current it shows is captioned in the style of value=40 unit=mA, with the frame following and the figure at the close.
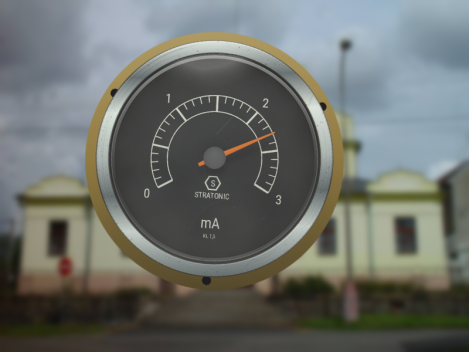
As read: value=2.3 unit=mA
